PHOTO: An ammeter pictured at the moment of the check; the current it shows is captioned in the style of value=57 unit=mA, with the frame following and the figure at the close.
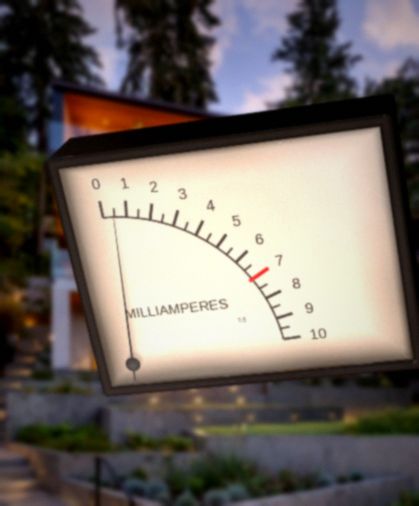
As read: value=0.5 unit=mA
